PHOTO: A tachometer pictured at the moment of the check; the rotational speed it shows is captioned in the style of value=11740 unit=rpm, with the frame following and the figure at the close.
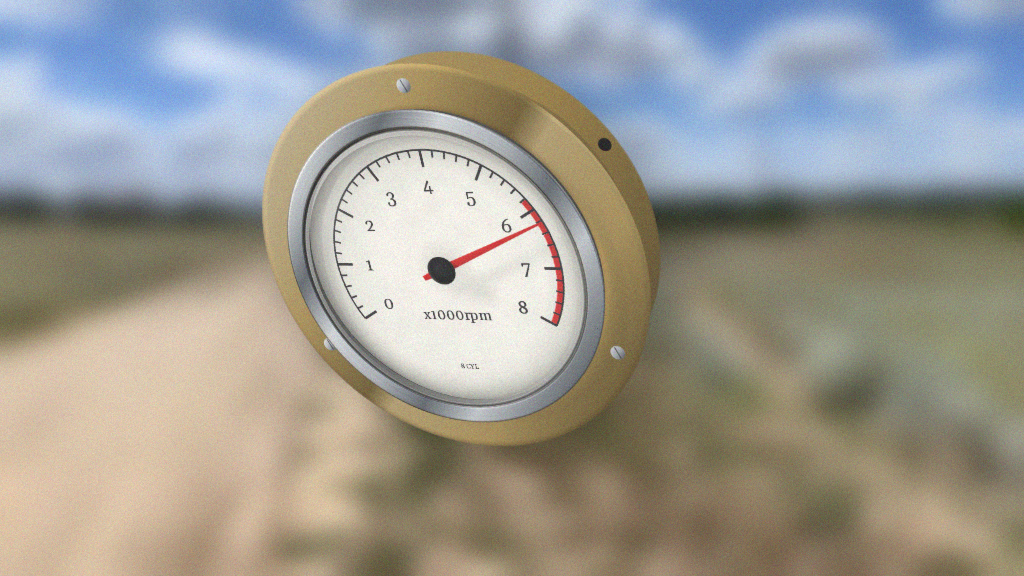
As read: value=6200 unit=rpm
